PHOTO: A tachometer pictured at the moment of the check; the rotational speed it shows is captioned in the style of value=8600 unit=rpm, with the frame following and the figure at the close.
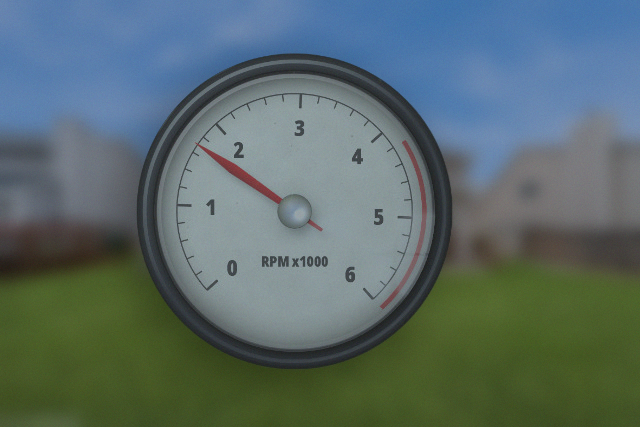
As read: value=1700 unit=rpm
